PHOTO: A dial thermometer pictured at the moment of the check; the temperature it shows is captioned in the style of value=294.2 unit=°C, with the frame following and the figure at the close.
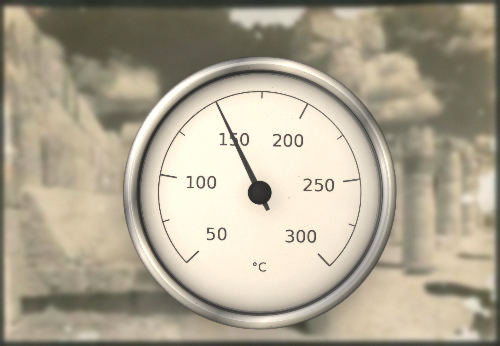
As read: value=150 unit=°C
